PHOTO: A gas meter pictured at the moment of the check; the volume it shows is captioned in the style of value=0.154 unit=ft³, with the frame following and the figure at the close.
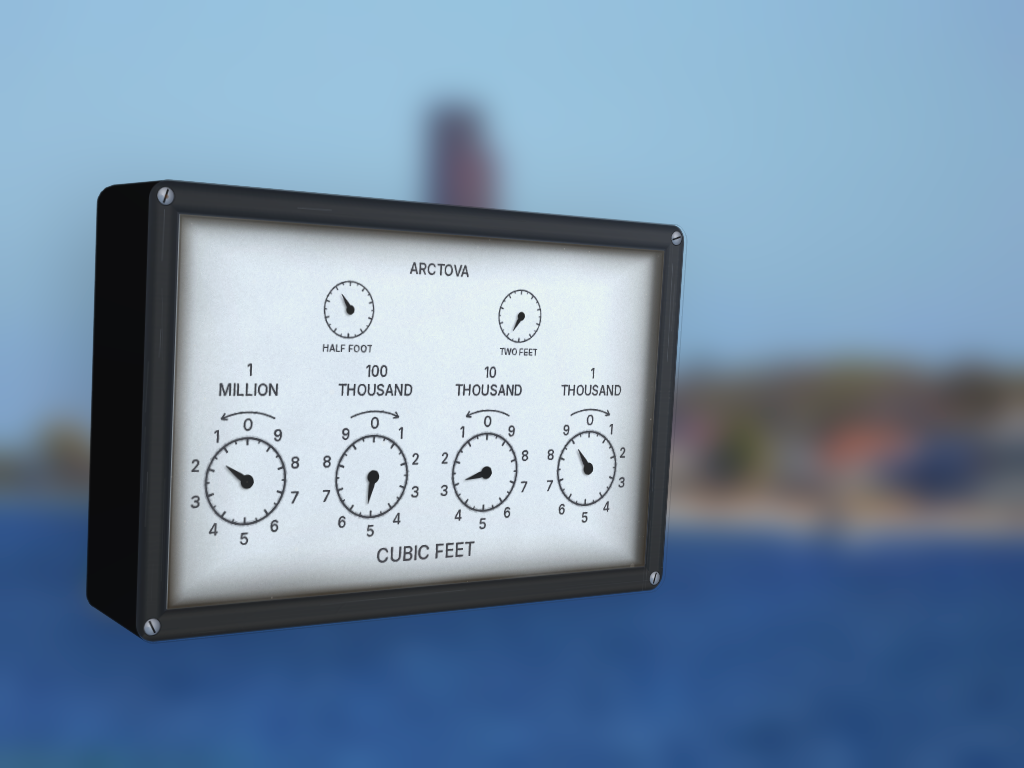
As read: value=152900 unit=ft³
